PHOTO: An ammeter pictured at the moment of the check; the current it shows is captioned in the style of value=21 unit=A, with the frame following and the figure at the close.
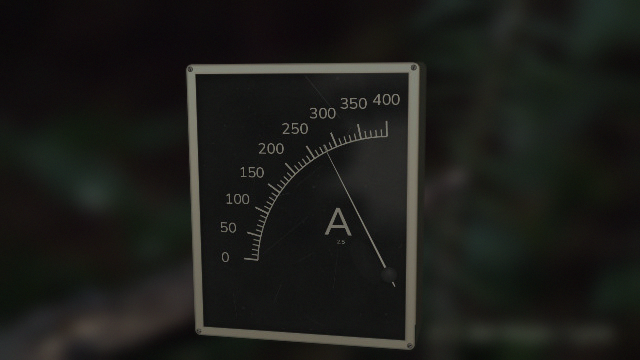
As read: value=280 unit=A
